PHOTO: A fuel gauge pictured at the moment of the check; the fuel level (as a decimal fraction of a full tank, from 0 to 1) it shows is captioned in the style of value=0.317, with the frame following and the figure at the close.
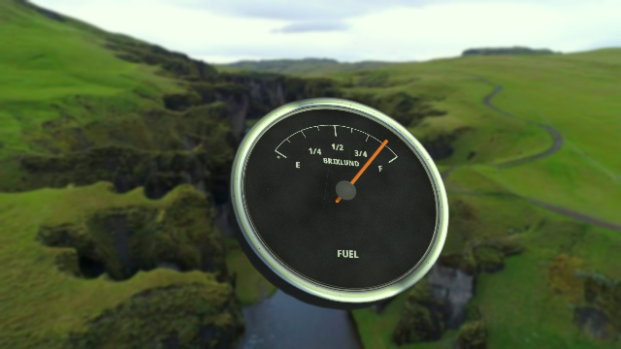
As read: value=0.875
